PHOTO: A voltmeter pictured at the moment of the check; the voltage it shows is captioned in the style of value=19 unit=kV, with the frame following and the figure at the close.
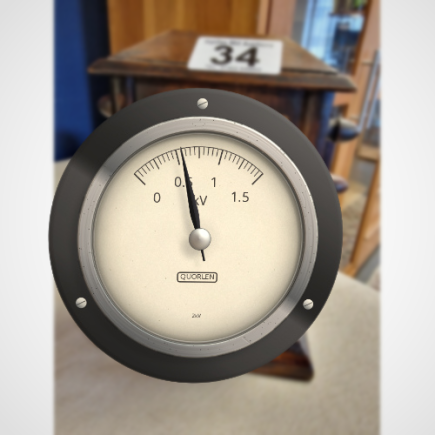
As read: value=0.55 unit=kV
